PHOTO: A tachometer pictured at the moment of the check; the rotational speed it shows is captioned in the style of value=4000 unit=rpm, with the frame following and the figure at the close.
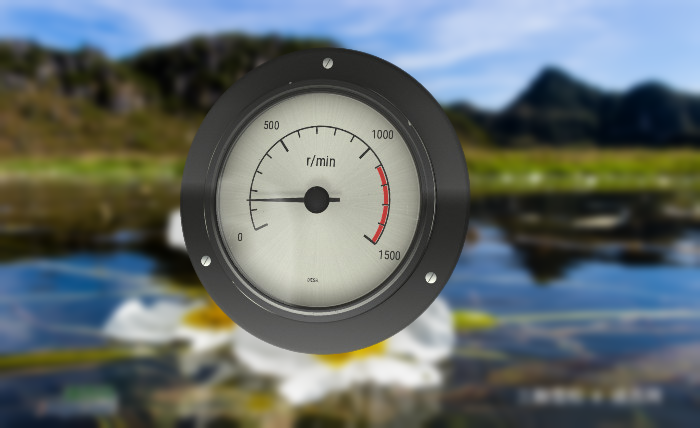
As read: value=150 unit=rpm
